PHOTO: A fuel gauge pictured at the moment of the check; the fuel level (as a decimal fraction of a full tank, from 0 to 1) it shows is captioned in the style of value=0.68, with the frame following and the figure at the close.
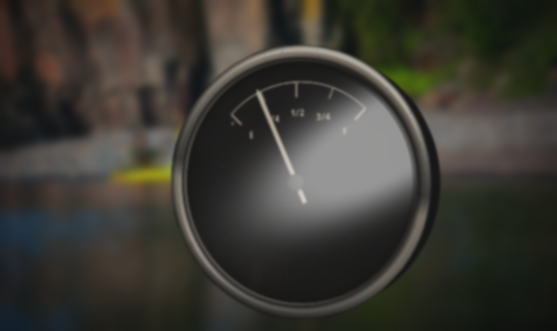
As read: value=0.25
